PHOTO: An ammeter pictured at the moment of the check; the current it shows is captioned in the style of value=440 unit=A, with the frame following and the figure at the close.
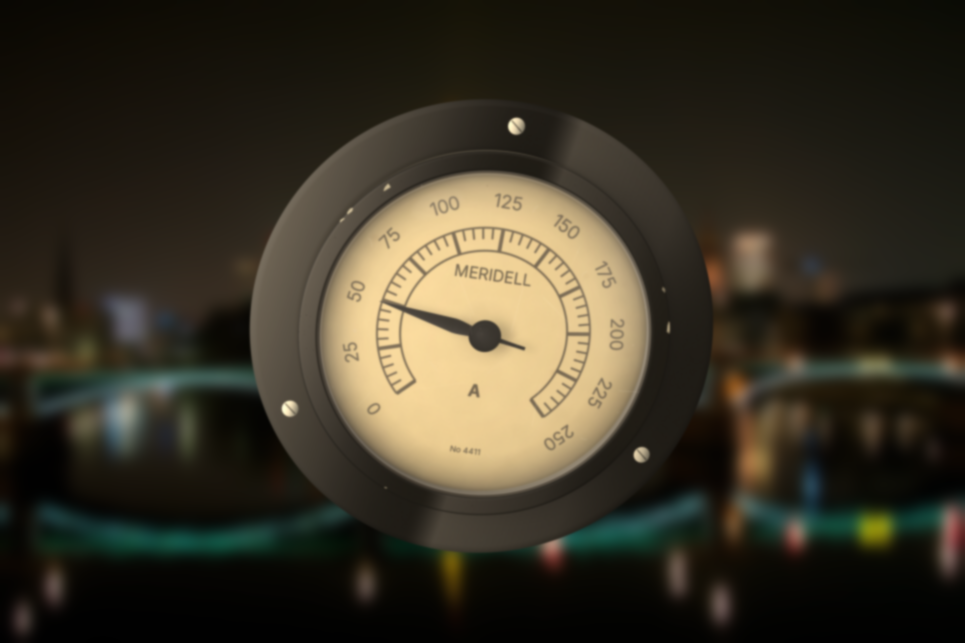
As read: value=50 unit=A
